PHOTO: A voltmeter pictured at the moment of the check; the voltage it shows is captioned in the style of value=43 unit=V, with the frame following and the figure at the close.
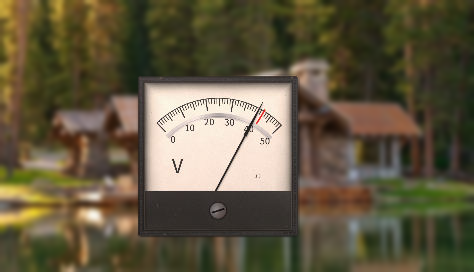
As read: value=40 unit=V
